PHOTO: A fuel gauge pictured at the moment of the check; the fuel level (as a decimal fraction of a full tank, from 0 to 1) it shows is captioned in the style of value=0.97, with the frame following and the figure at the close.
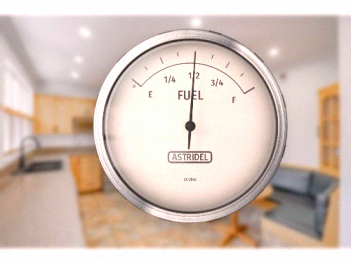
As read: value=0.5
